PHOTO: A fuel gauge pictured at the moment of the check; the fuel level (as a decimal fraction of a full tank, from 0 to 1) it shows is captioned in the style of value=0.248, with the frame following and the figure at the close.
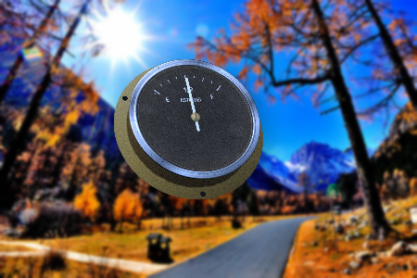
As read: value=0.5
